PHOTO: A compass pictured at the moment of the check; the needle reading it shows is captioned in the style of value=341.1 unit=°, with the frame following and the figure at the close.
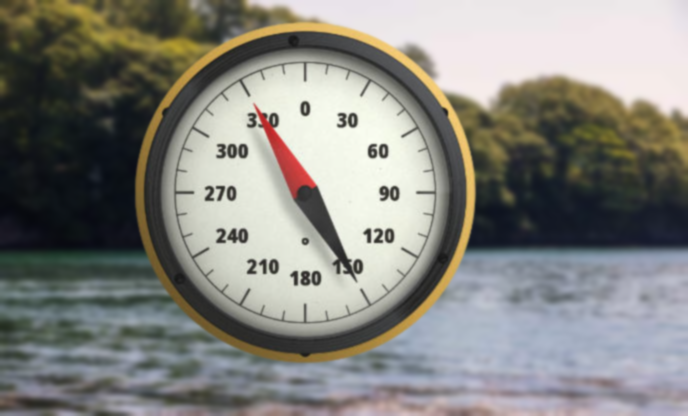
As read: value=330 unit=°
